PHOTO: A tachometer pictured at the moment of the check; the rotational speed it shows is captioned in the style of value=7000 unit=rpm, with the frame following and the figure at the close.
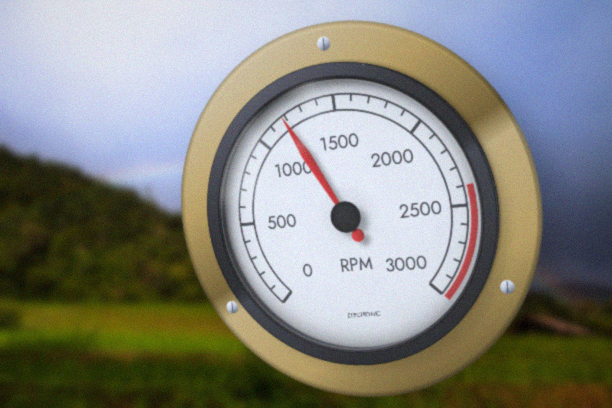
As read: value=1200 unit=rpm
